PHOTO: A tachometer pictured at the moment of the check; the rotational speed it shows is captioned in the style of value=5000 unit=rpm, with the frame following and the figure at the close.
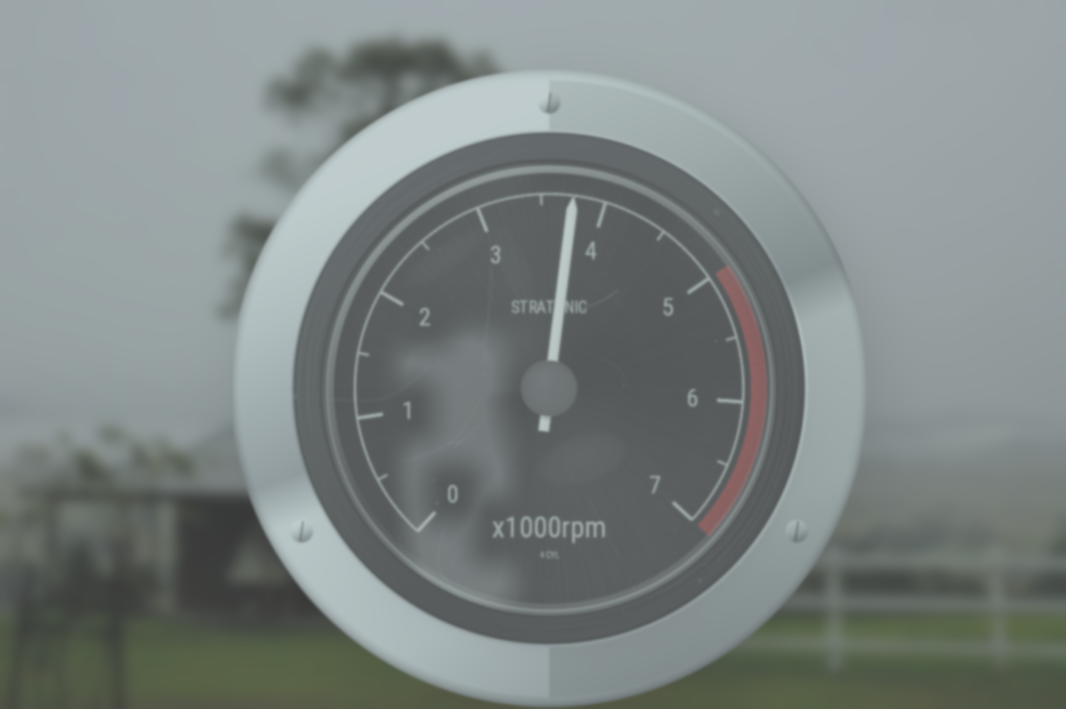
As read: value=3750 unit=rpm
